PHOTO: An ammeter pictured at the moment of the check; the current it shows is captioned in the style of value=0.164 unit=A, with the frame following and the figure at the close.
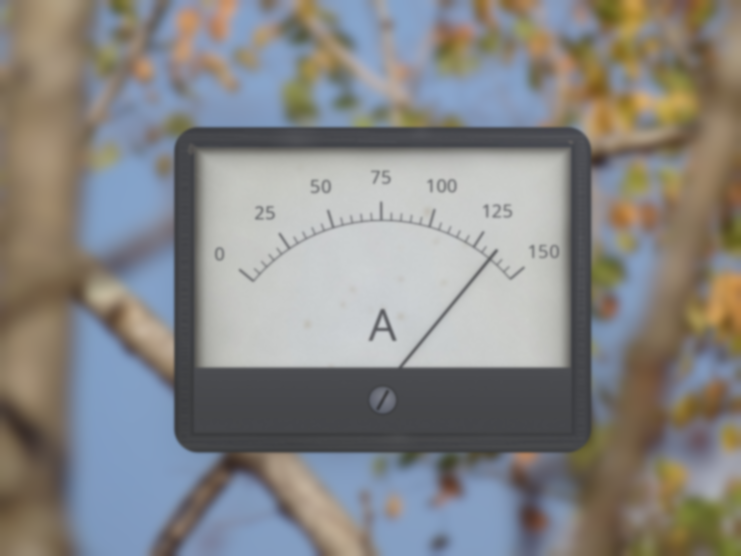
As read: value=135 unit=A
